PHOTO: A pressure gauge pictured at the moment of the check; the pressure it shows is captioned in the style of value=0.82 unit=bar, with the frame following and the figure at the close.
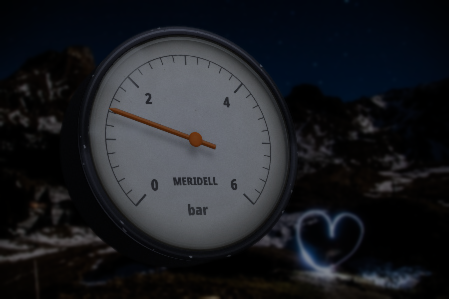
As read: value=1.4 unit=bar
